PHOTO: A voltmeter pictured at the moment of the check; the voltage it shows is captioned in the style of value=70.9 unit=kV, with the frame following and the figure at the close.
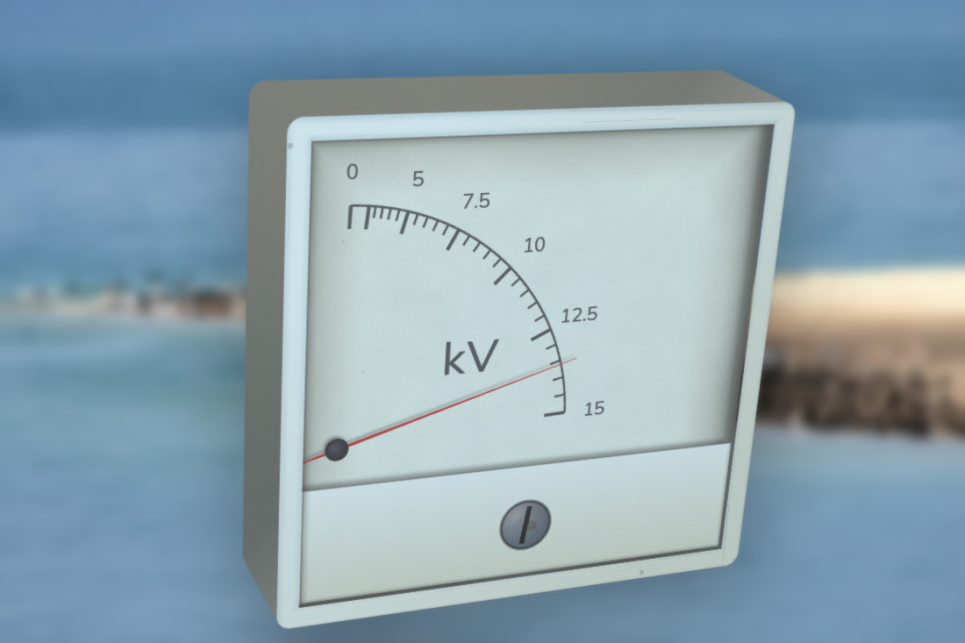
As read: value=13.5 unit=kV
